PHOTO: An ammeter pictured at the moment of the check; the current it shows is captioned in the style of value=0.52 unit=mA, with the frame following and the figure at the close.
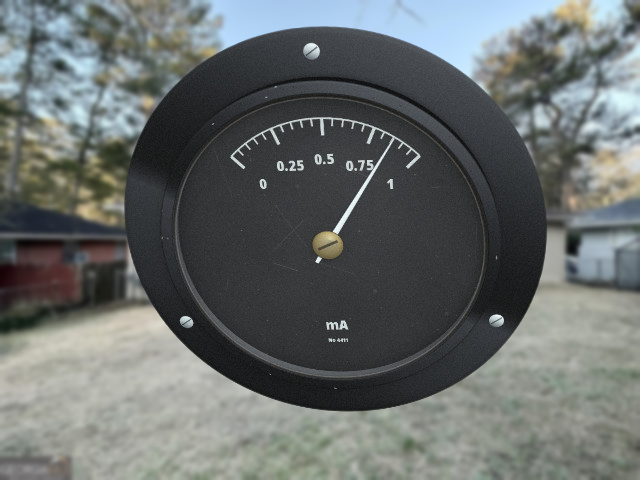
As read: value=0.85 unit=mA
